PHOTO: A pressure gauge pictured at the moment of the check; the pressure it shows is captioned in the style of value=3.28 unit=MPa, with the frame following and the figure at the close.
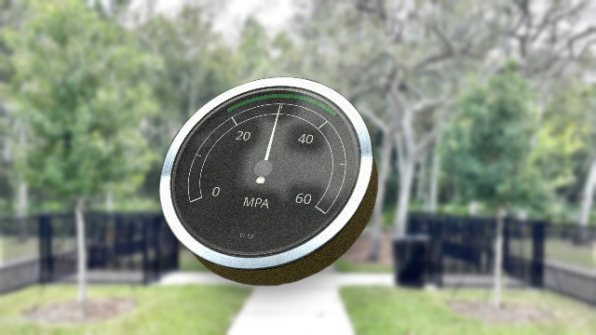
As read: value=30 unit=MPa
